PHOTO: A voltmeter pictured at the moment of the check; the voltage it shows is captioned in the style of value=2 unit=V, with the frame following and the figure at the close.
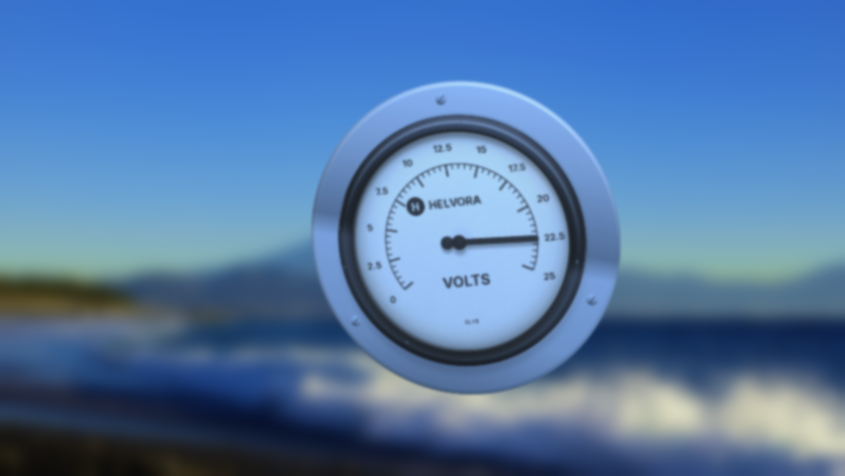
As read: value=22.5 unit=V
